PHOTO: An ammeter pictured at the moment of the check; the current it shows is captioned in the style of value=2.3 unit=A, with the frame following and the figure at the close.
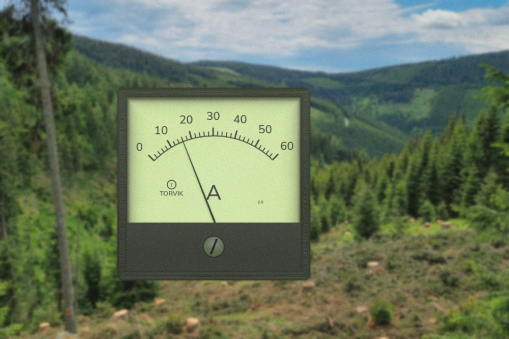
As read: value=16 unit=A
